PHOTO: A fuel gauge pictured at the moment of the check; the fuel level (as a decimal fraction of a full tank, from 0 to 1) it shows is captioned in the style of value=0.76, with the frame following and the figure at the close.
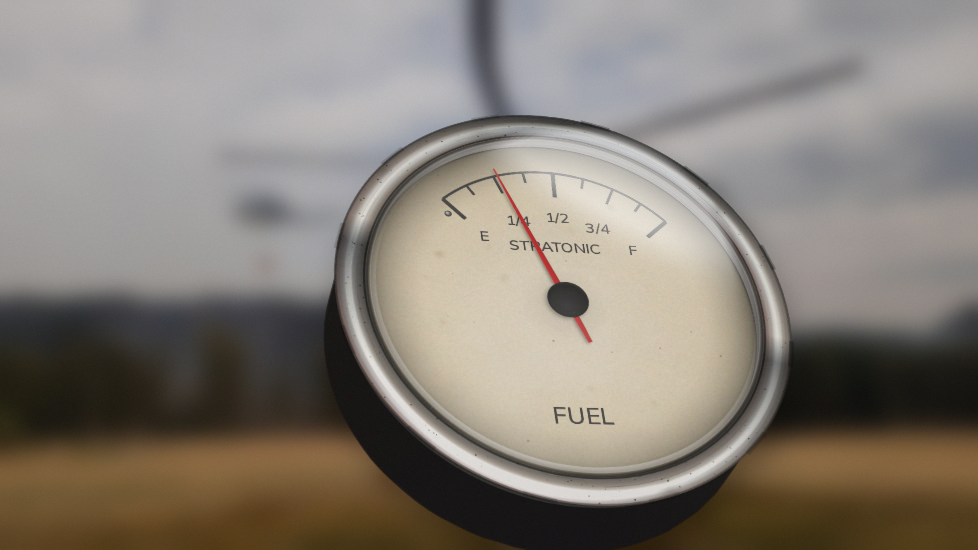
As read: value=0.25
